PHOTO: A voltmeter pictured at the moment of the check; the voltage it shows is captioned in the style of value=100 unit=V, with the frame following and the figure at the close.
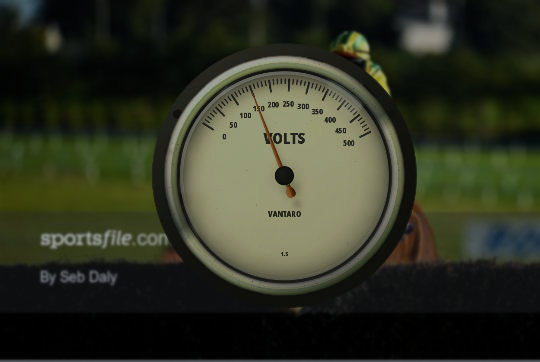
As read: value=150 unit=V
